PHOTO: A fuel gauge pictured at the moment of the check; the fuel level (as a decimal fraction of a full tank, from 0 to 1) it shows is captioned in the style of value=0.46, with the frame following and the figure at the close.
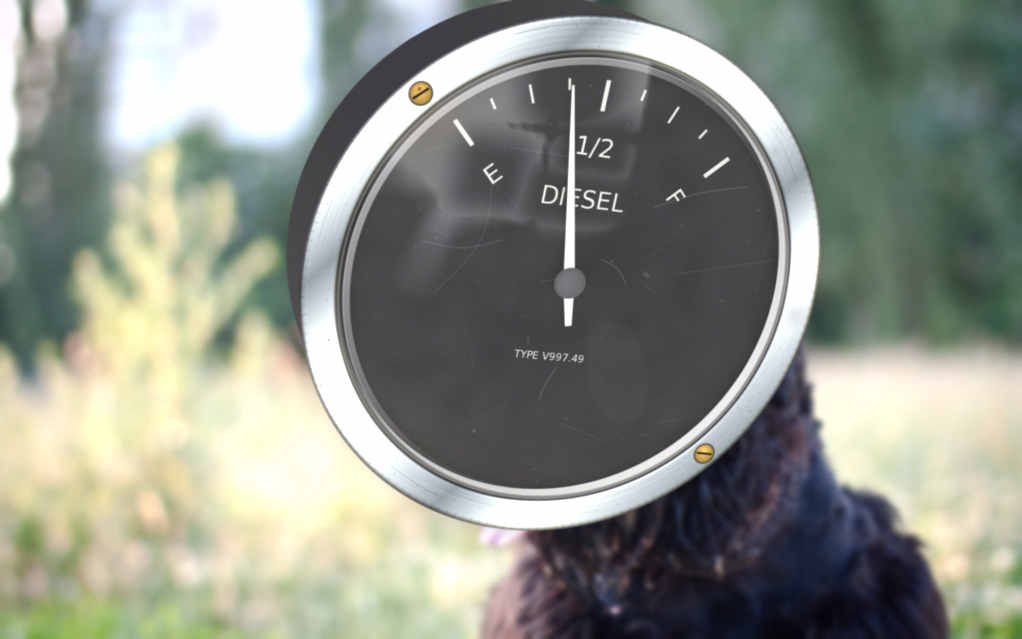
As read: value=0.375
